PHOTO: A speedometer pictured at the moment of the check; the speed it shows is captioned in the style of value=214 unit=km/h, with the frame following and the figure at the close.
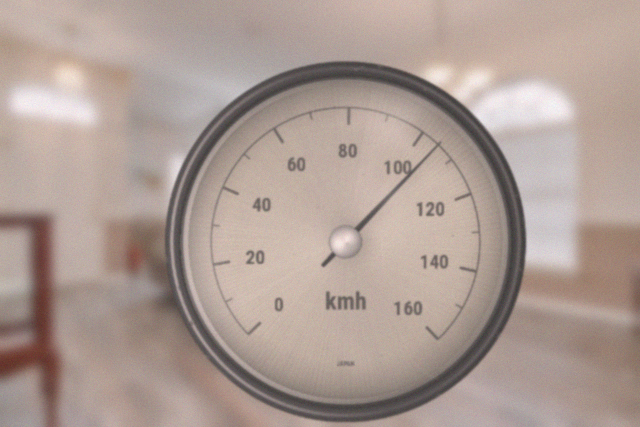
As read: value=105 unit=km/h
